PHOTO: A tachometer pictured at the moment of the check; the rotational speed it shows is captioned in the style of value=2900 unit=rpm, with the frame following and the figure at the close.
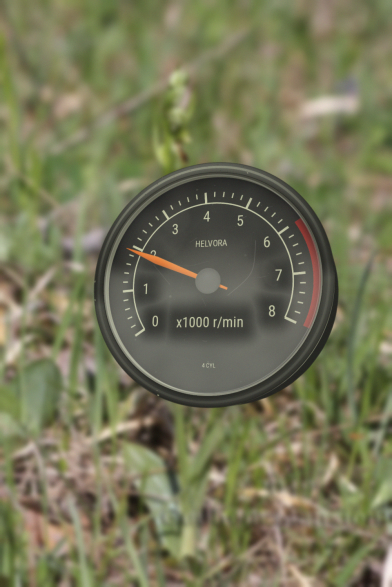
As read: value=1900 unit=rpm
